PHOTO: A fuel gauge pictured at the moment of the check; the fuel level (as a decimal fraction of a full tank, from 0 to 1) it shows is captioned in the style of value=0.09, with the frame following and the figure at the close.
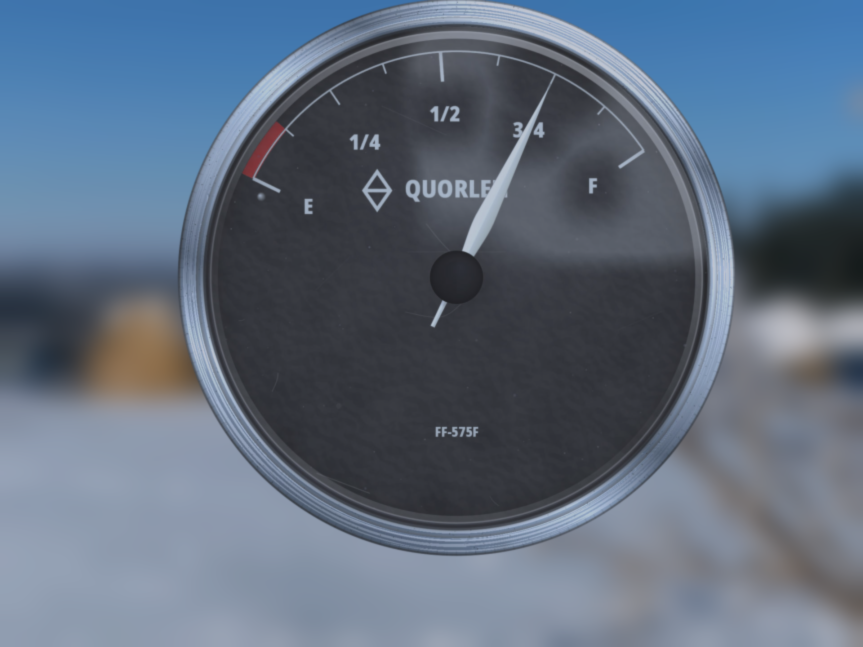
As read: value=0.75
